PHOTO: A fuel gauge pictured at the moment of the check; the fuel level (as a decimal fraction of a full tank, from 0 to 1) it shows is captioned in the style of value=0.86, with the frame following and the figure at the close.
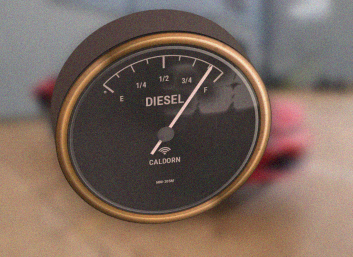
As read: value=0.875
